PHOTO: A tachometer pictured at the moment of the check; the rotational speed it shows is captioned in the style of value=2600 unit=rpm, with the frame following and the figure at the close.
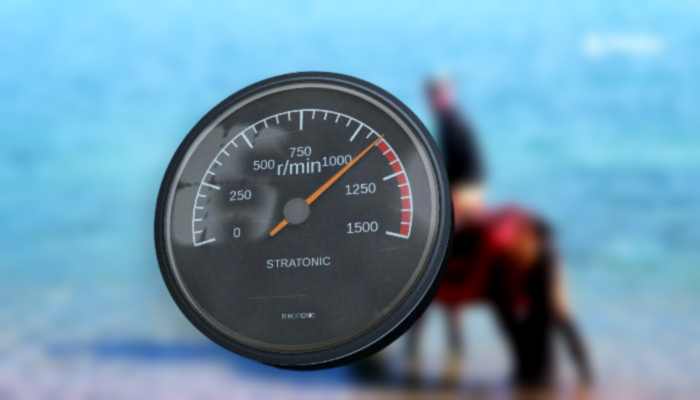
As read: value=1100 unit=rpm
